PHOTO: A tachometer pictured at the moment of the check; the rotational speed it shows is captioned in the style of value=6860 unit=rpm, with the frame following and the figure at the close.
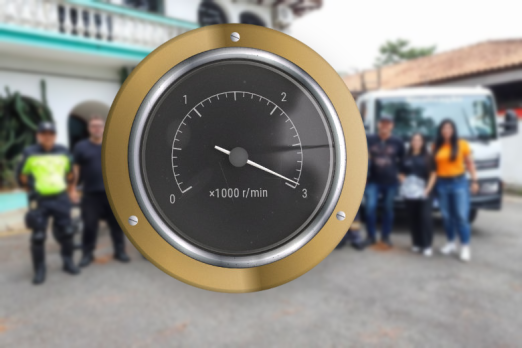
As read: value=2950 unit=rpm
